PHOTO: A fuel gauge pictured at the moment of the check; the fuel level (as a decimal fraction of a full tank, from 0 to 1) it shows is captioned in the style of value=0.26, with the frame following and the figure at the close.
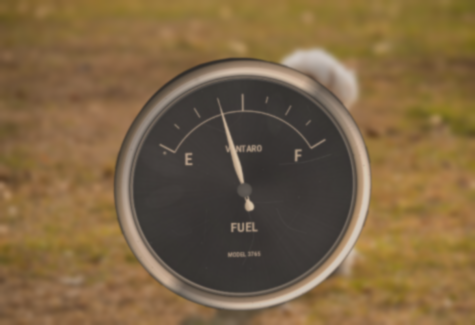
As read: value=0.375
